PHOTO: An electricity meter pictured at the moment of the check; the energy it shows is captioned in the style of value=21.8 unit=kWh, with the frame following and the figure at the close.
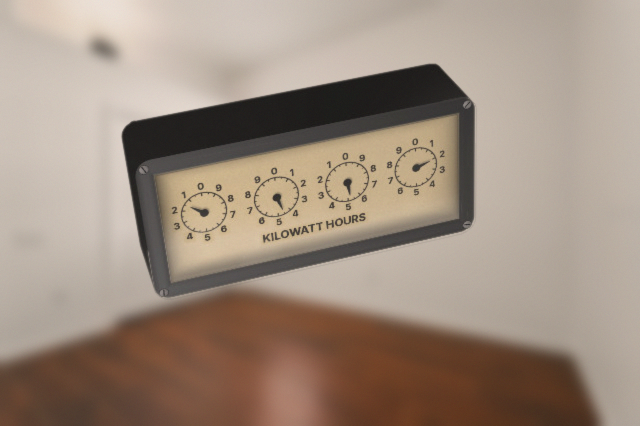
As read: value=1452 unit=kWh
